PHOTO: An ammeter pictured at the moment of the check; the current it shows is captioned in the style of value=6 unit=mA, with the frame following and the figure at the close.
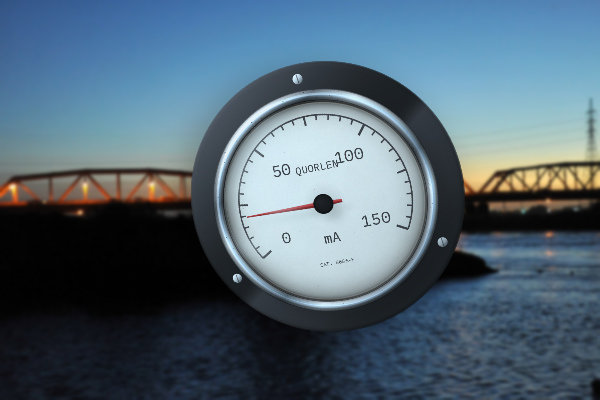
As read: value=20 unit=mA
